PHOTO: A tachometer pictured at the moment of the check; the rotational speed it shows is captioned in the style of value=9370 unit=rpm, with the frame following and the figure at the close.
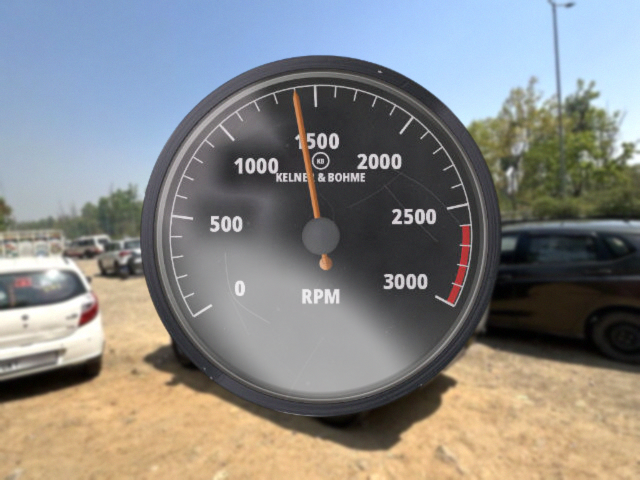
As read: value=1400 unit=rpm
